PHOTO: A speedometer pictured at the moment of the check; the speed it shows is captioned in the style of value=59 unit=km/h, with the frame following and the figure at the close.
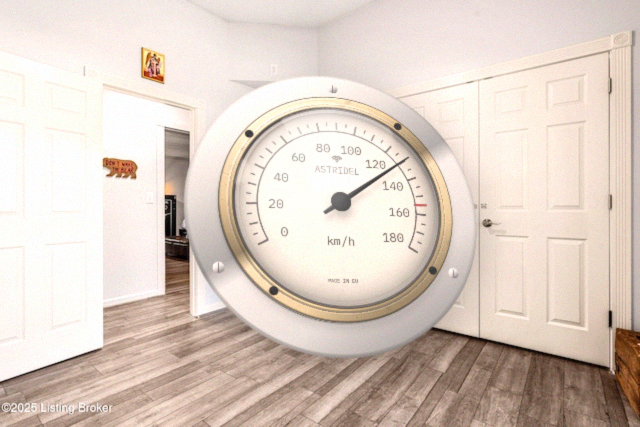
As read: value=130 unit=km/h
